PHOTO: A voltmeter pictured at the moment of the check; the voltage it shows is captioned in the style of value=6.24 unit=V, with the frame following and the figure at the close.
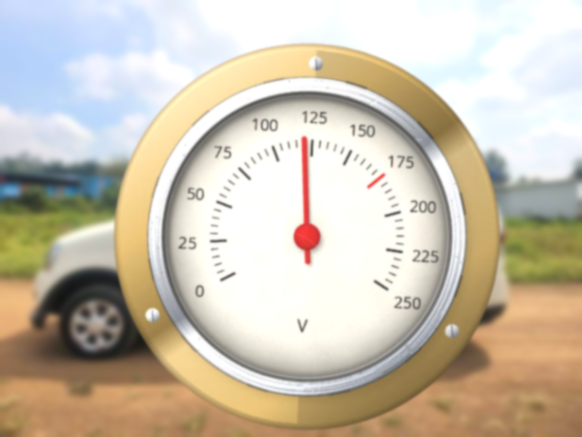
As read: value=120 unit=V
